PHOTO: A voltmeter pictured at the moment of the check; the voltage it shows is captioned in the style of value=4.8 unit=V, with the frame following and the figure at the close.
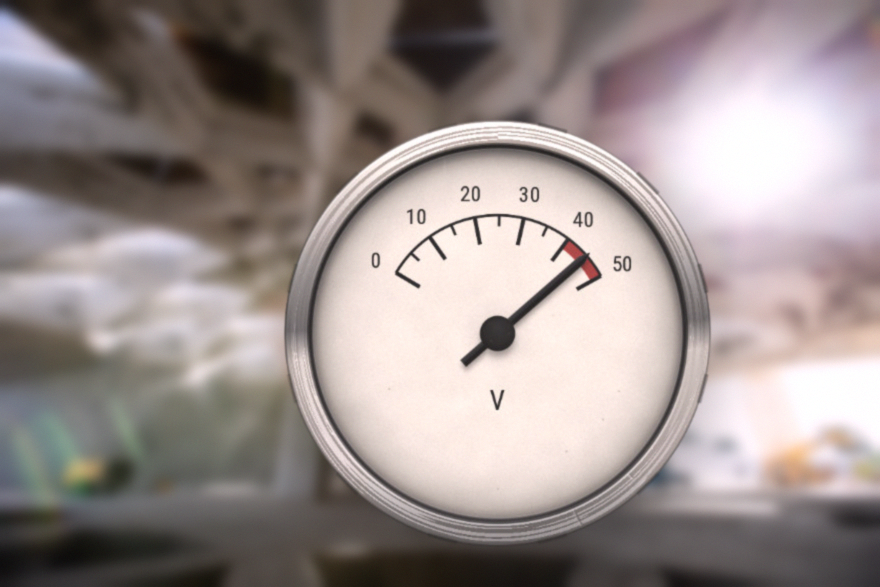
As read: value=45 unit=V
